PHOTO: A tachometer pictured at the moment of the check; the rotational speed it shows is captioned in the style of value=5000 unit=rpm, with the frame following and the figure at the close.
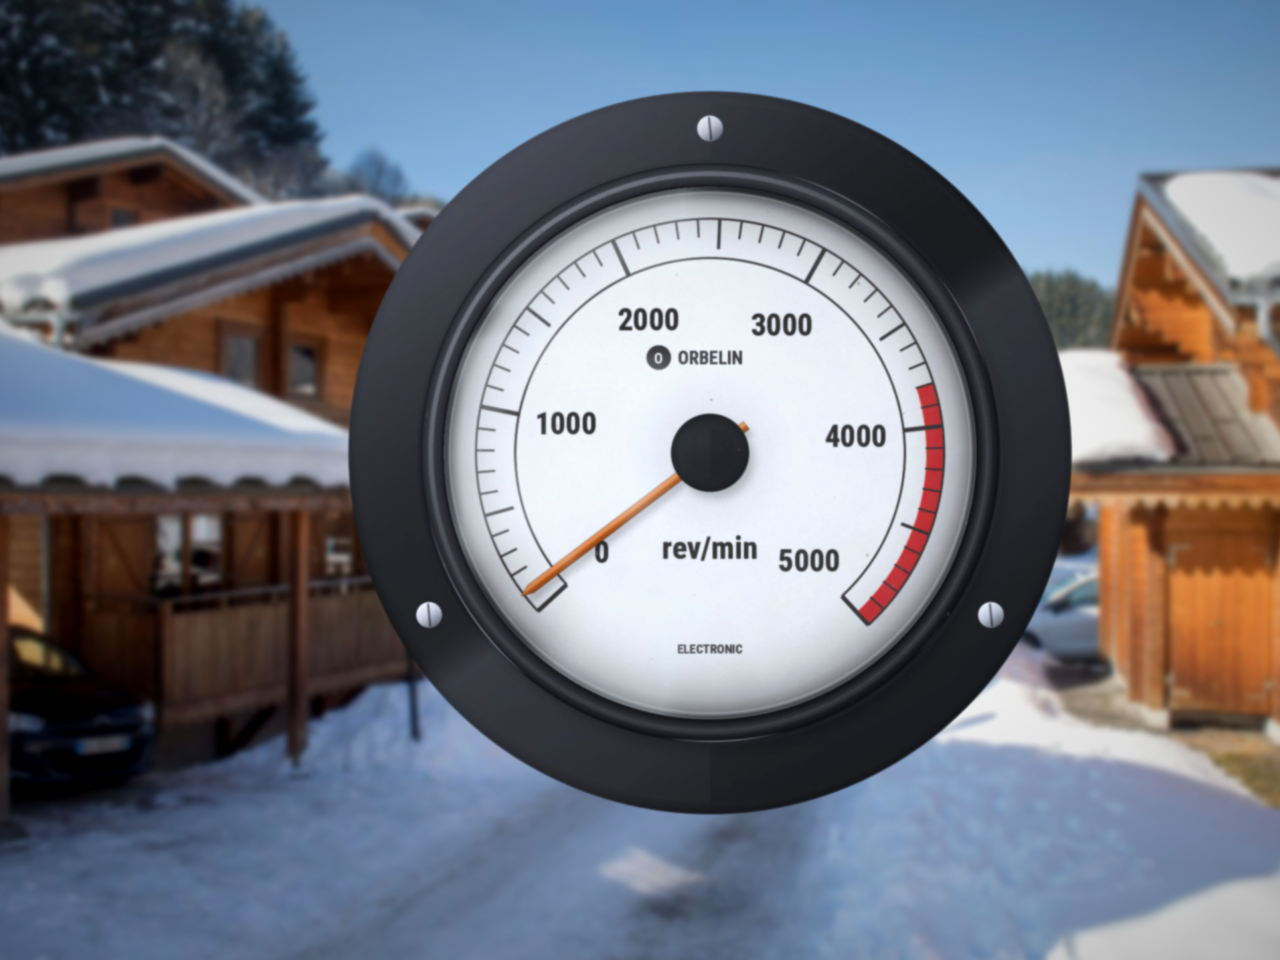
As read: value=100 unit=rpm
